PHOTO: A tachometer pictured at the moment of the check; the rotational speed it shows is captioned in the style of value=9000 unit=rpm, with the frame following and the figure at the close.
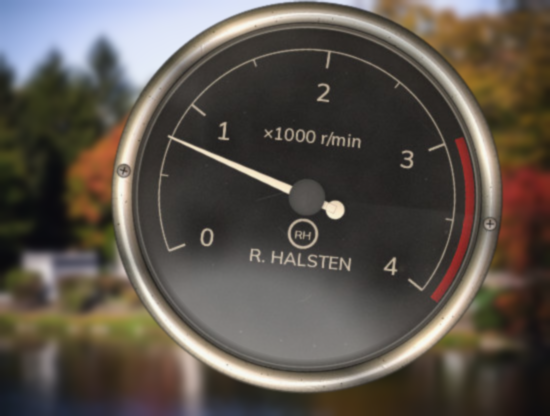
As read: value=750 unit=rpm
